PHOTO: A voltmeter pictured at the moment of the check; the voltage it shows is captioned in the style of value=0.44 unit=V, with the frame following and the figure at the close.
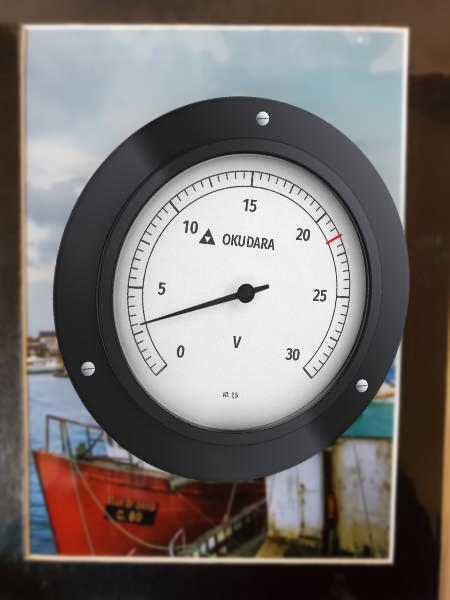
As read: value=3 unit=V
